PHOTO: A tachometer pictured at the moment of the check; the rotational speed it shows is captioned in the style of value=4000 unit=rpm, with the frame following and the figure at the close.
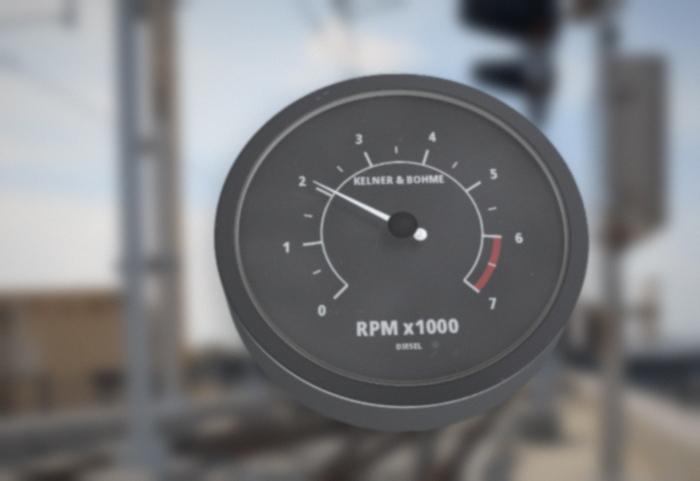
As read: value=2000 unit=rpm
